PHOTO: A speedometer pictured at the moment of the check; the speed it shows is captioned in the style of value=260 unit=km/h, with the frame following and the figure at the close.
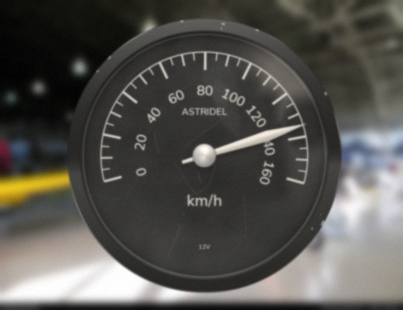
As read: value=135 unit=km/h
